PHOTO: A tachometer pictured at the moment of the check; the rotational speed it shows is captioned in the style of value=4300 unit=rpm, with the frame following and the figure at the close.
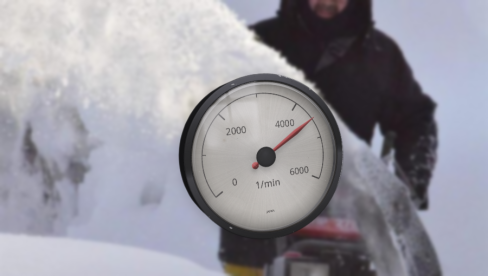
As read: value=4500 unit=rpm
